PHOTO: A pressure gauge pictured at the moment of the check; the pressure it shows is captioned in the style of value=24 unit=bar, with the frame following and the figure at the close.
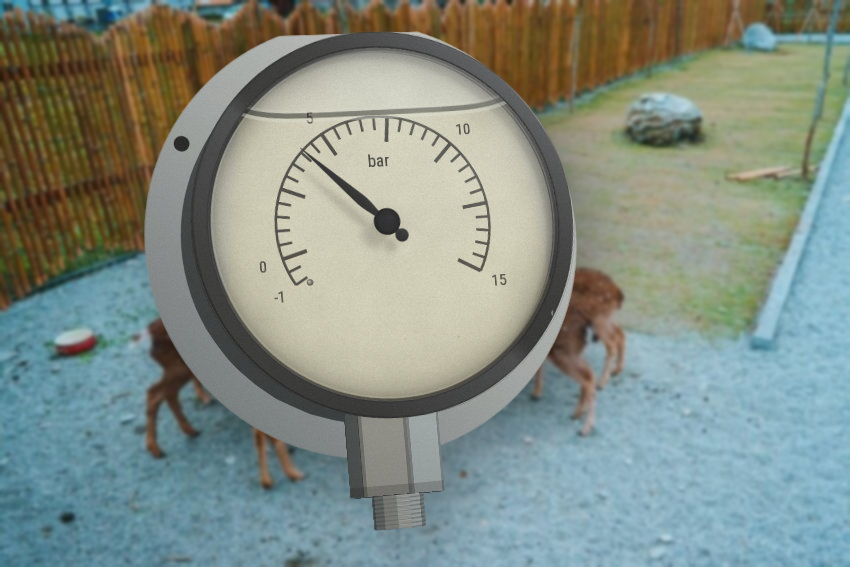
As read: value=4 unit=bar
